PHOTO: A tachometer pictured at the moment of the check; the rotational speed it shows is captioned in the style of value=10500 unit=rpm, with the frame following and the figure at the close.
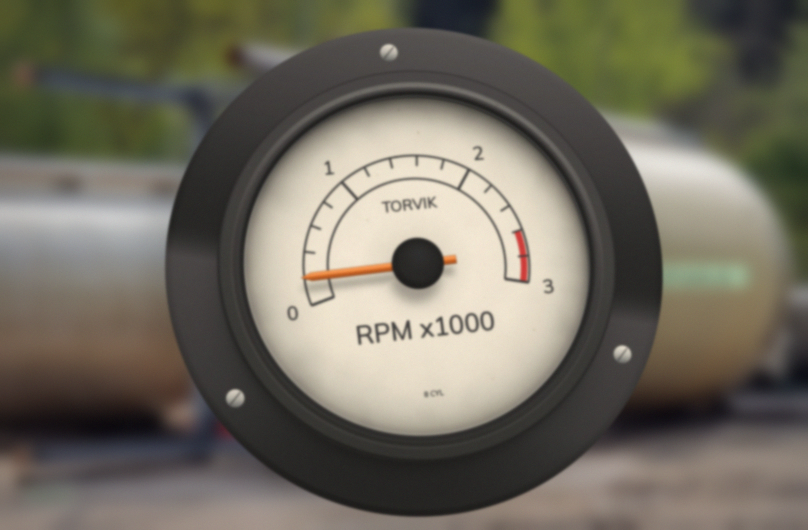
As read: value=200 unit=rpm
